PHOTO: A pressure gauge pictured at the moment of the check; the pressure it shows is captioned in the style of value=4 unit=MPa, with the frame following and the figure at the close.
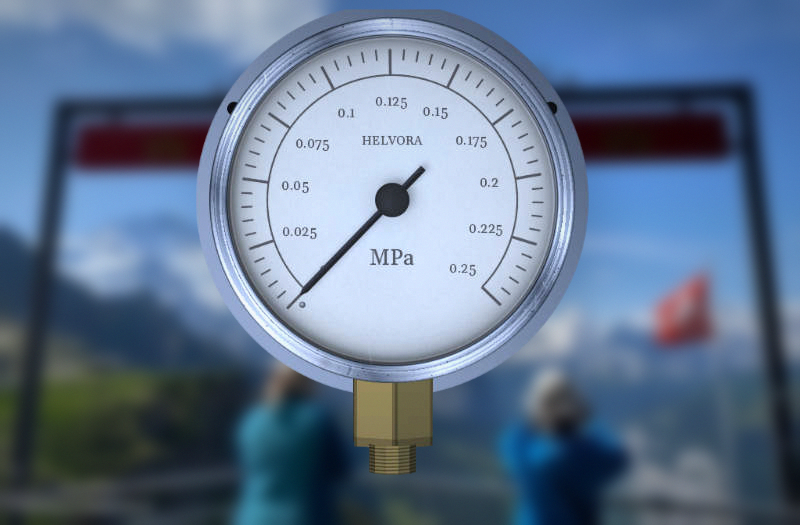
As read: value=0 unit=MPa
